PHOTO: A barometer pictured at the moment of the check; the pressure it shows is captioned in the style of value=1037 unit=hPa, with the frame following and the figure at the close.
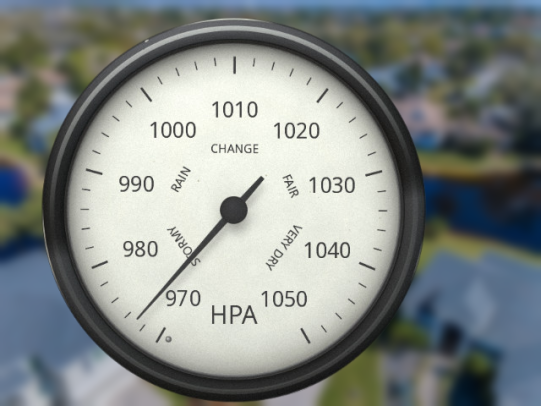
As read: value=973 unit=hPa
